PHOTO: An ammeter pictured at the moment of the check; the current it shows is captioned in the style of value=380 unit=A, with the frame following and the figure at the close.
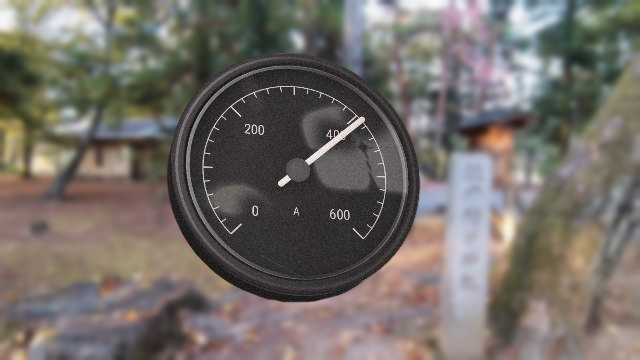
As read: value=410 unit=A
